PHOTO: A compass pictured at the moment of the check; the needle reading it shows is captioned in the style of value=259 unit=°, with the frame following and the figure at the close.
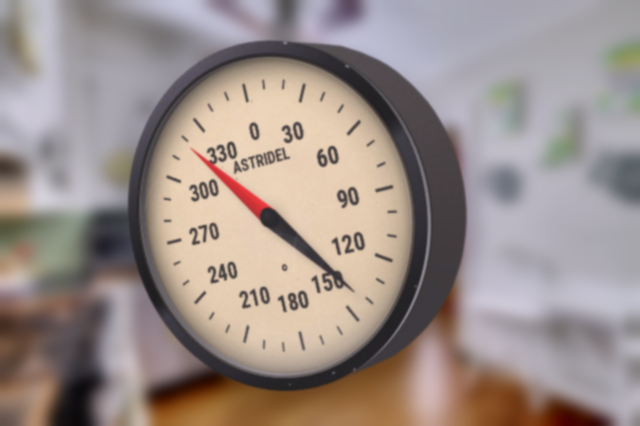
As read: value=320 unit=°
